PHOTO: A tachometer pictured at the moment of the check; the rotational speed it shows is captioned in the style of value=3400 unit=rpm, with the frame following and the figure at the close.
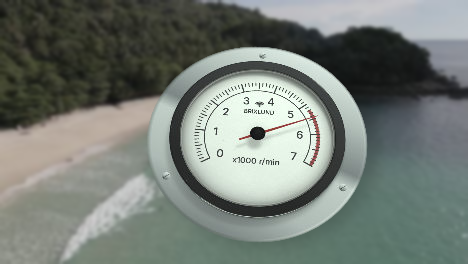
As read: value=5500 unit=rpm
